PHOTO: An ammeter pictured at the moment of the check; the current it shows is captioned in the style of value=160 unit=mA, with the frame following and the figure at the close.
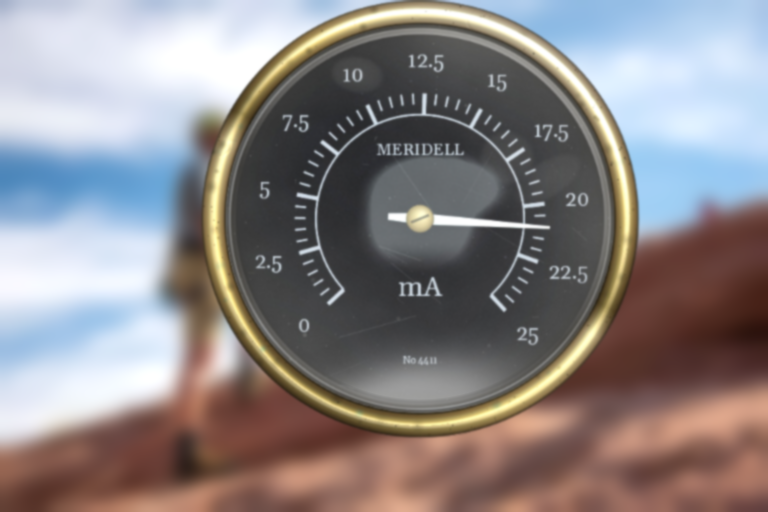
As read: value=21 unit=mA
